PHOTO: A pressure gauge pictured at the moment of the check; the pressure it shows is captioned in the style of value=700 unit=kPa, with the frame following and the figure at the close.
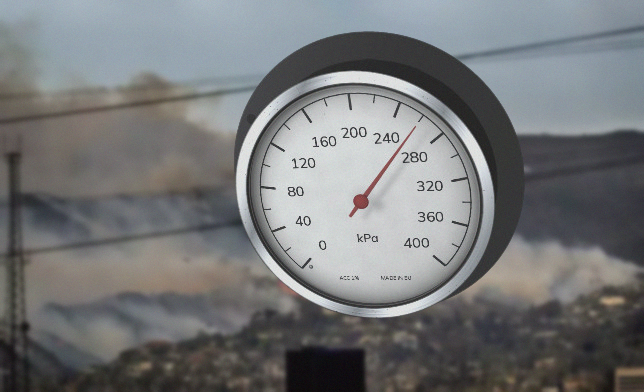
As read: value=260 unit=kPa
